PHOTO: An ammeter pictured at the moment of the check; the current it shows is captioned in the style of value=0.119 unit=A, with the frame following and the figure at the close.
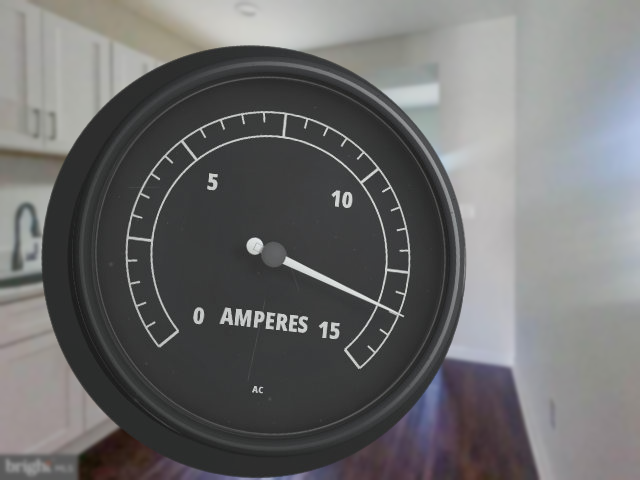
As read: value=13.5 unit=A
